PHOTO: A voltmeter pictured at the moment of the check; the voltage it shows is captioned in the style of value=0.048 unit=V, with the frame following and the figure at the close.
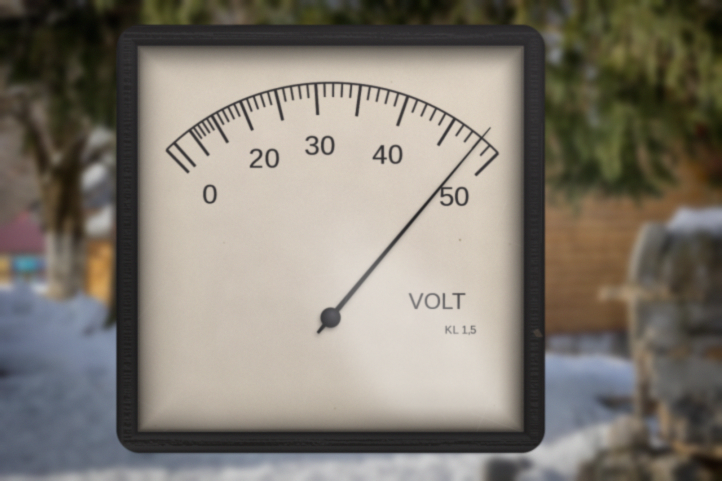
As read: value=48 unit=V
